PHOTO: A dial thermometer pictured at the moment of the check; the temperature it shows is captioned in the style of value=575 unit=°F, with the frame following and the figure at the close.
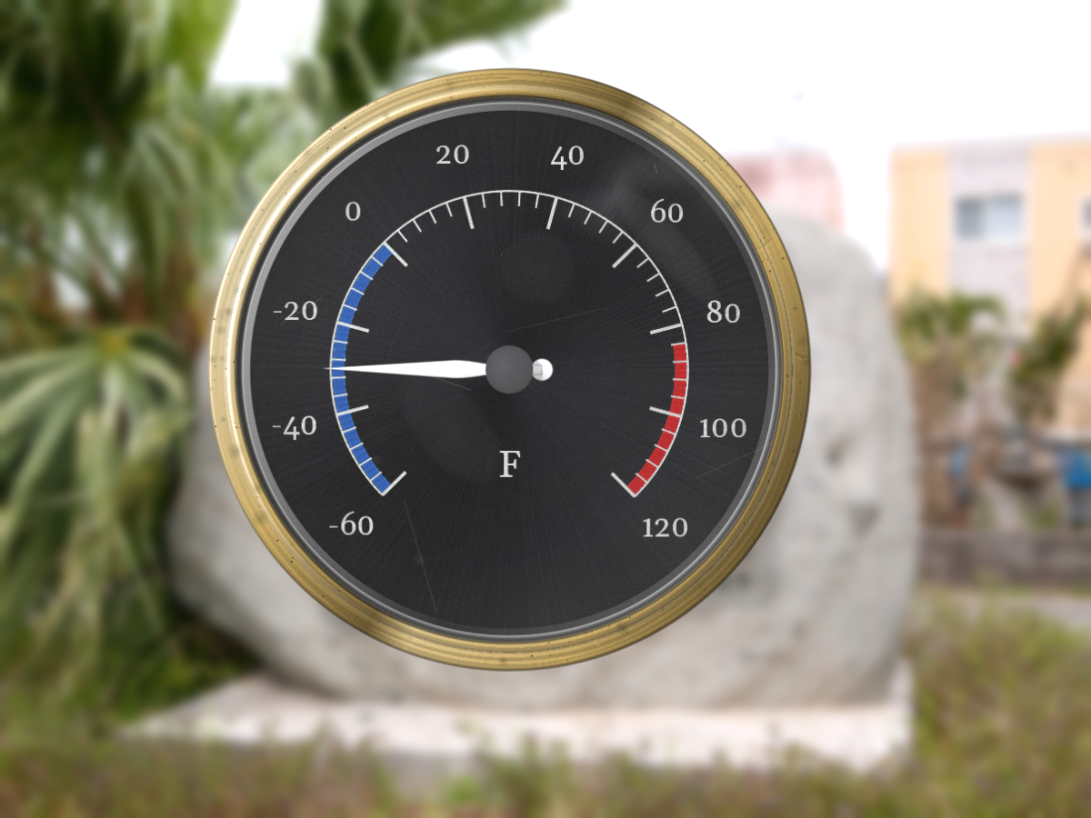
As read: value=-30 unit=°F
